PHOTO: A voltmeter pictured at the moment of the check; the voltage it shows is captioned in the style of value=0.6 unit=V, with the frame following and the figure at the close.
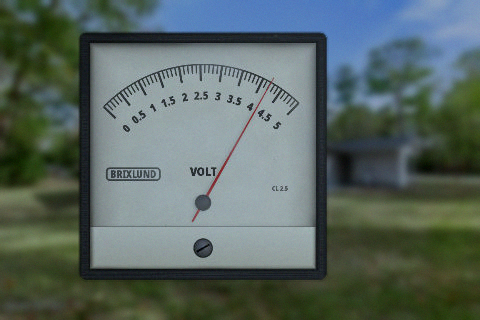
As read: value=4.2 unit=V
